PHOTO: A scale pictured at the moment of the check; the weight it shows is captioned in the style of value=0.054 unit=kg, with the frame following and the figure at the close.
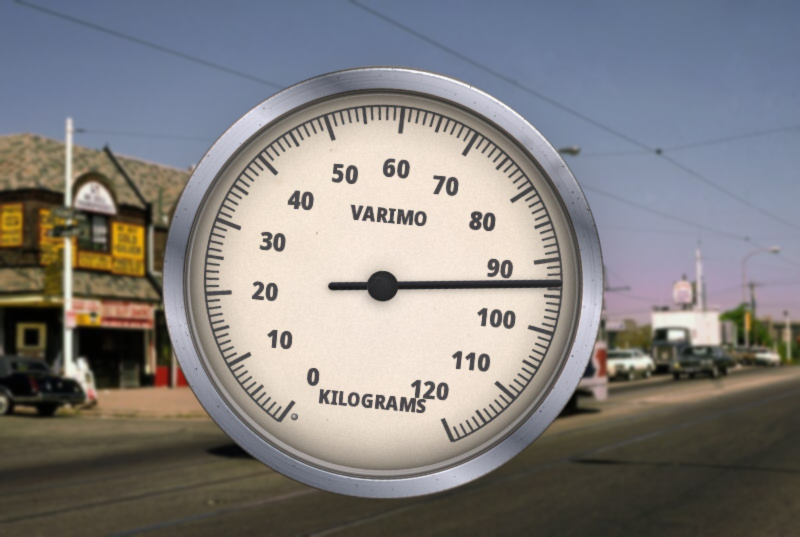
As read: value=93 unit=kg
